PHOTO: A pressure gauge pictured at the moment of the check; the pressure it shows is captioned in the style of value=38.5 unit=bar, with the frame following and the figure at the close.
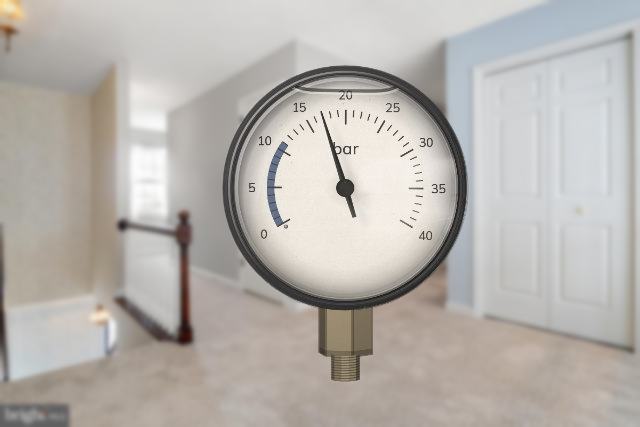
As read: value=17 unit=bar
